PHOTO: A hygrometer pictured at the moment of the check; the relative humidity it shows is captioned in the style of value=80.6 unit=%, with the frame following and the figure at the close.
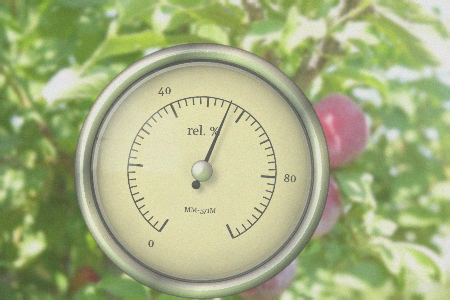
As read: value=56 unit=%
